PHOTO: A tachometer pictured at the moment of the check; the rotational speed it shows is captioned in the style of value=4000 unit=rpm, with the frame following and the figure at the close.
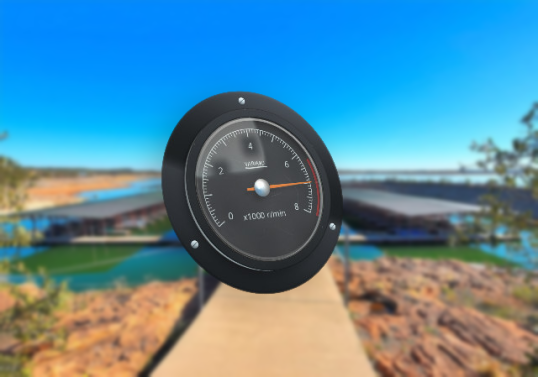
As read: value=7000 unit=rpm
